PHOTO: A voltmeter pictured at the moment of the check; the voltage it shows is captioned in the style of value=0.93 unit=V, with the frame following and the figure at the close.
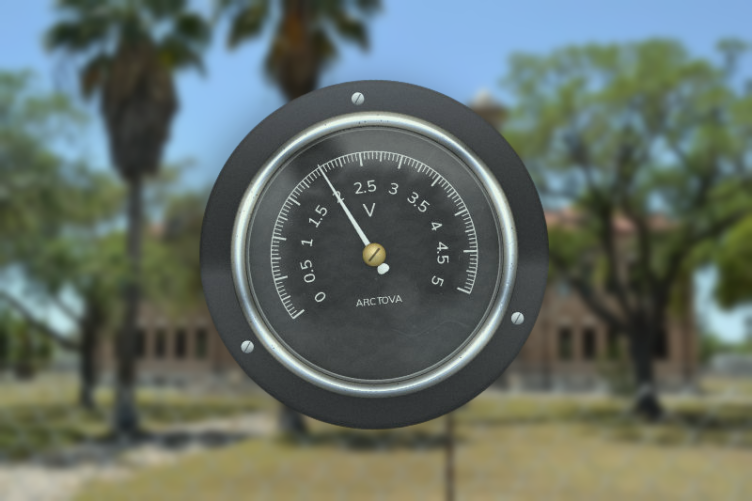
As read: value=2 unit=V
